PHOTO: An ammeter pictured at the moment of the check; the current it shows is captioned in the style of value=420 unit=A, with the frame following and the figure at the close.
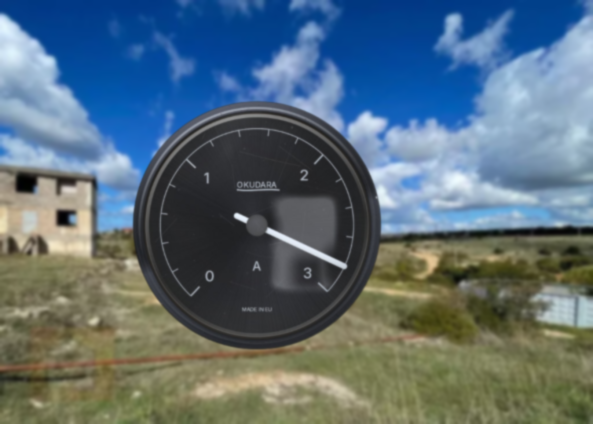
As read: value=2.8 unit=A
